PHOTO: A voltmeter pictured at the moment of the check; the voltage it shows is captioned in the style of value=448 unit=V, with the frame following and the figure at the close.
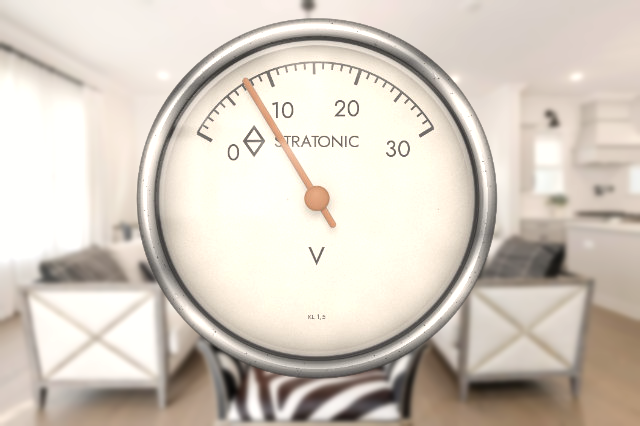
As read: value=7.5 unit=V
